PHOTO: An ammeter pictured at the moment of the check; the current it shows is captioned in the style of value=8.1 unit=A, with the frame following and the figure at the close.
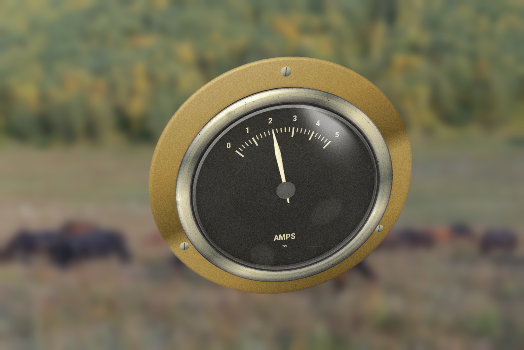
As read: value=2 unit=A
